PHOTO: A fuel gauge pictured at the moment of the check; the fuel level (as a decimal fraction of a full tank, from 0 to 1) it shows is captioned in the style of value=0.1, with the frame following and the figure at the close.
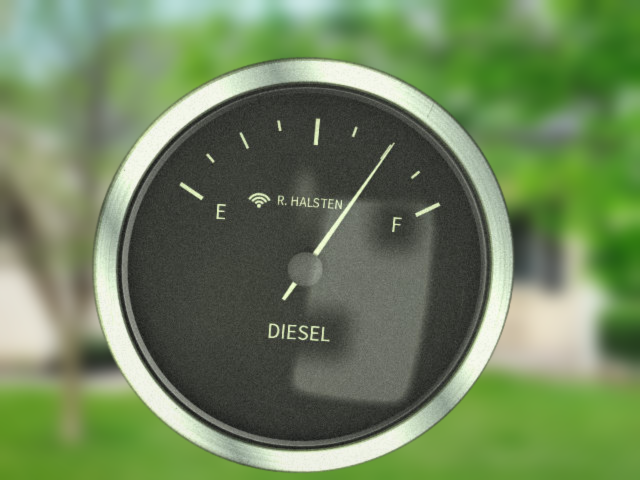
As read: value=0.75
